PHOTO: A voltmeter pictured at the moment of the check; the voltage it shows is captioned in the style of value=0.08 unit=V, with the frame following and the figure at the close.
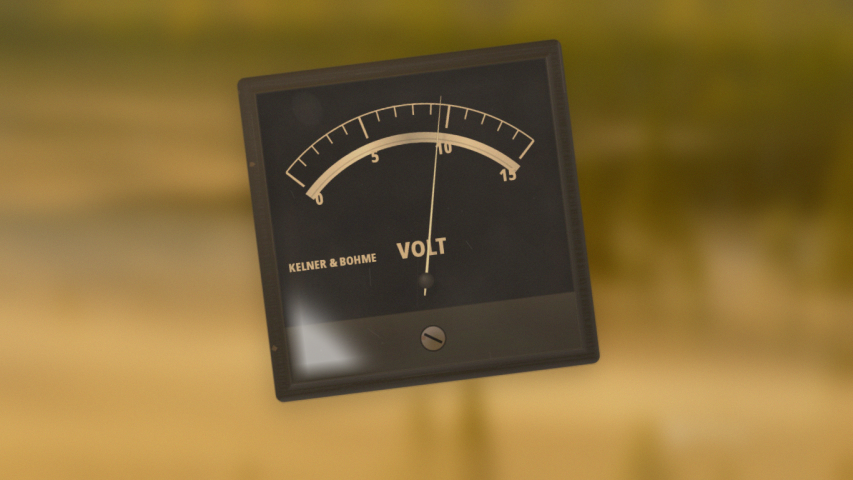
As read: value=9.5 unit=V
